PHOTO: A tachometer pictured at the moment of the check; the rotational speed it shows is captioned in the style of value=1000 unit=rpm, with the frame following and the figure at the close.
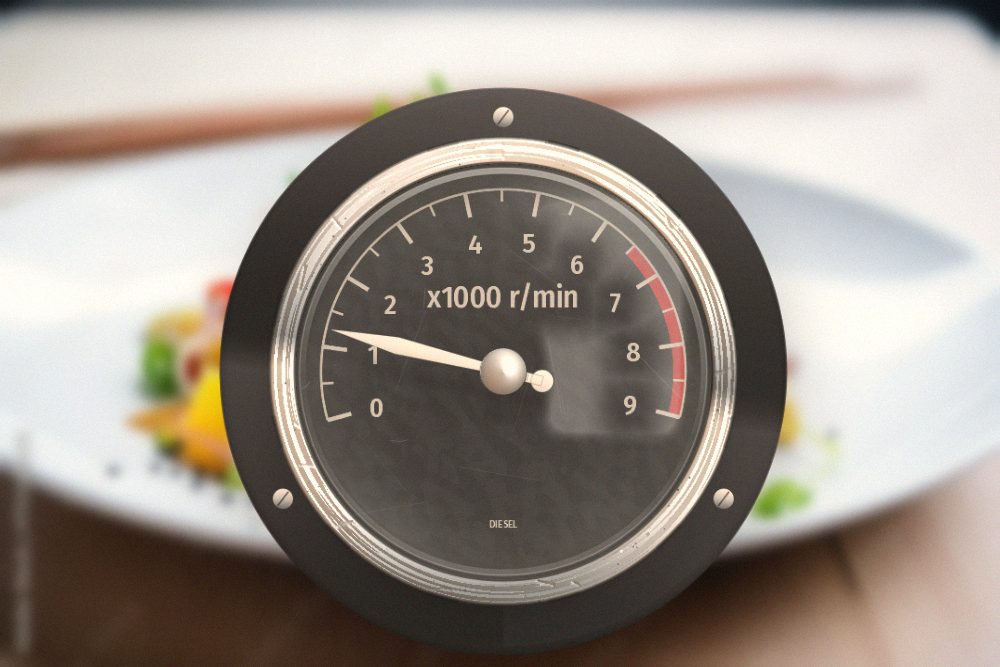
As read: value=1250 unit=rpm
